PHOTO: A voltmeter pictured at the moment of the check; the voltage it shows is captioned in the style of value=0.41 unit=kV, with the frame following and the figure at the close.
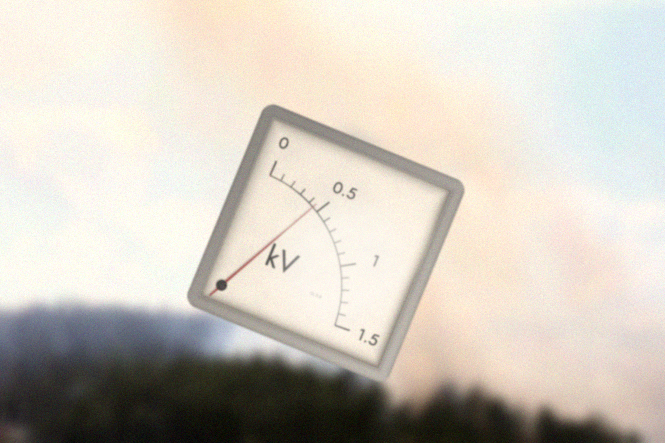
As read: value=0.45 unit=kV
